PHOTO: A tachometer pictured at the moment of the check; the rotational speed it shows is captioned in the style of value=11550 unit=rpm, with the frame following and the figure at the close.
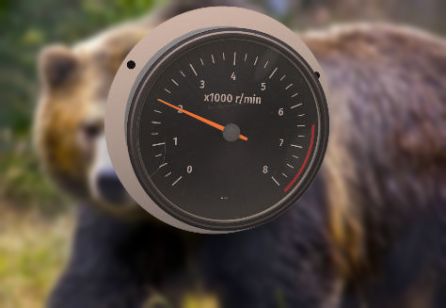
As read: value=2000 unit=rpm
